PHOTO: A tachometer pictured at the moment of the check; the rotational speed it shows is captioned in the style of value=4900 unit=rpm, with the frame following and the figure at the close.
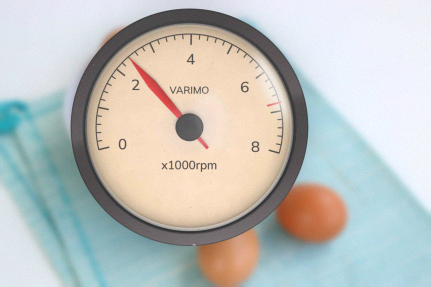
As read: value=2400 unit=rpm
